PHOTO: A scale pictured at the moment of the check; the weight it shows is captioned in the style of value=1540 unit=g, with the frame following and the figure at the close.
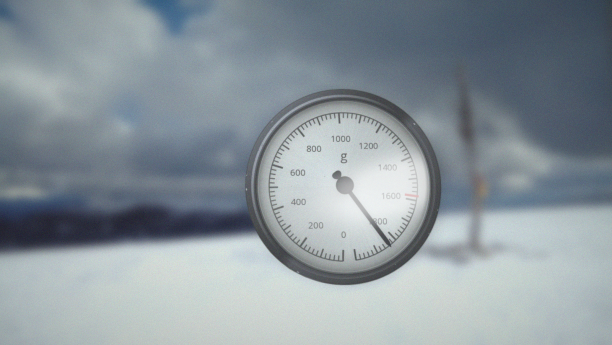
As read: value=1840 unit=g
